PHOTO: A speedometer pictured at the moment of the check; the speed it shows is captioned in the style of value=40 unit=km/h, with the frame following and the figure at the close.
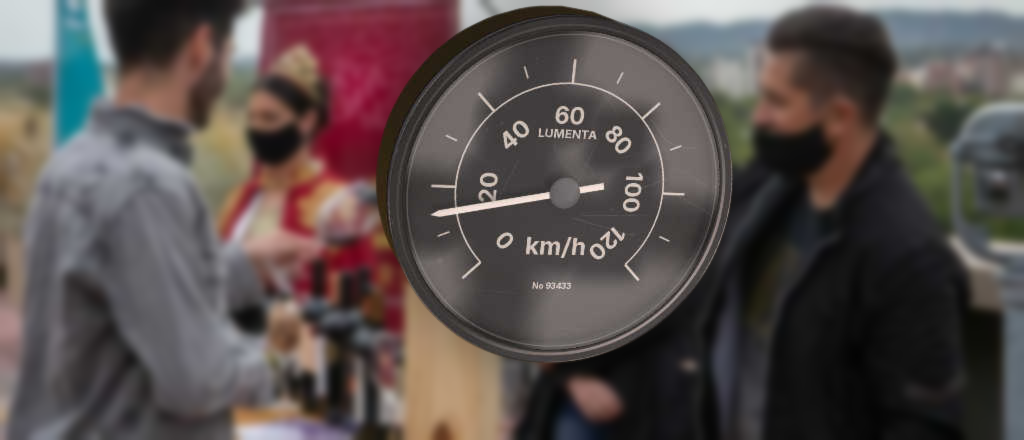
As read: value=15 unit=km/h
